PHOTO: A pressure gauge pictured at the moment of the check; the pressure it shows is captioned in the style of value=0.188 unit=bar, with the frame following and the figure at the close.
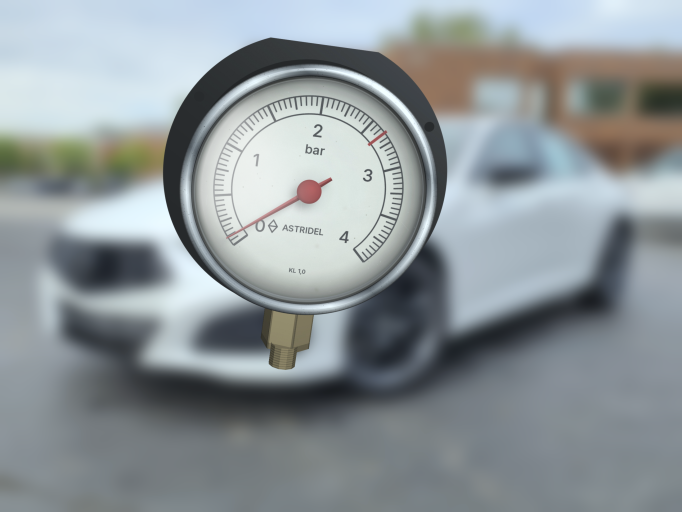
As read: value=0.1 unit=bar
